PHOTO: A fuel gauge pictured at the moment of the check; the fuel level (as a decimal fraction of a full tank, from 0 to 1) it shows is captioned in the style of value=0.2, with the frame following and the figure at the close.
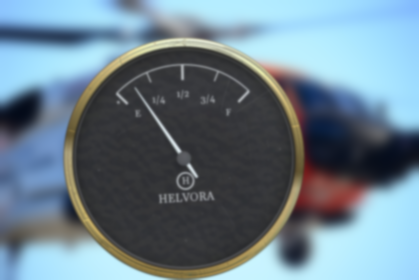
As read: value=0.125
